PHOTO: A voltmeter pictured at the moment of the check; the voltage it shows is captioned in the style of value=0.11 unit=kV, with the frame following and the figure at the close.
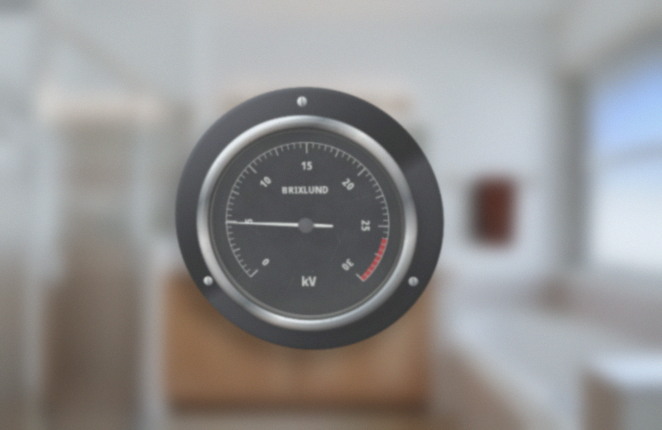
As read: value=5 unit=kV
